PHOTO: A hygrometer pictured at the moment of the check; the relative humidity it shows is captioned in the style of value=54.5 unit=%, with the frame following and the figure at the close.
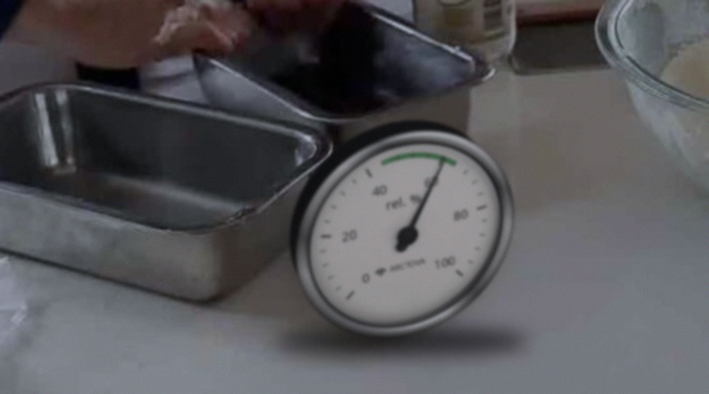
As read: value=60 unit=%
